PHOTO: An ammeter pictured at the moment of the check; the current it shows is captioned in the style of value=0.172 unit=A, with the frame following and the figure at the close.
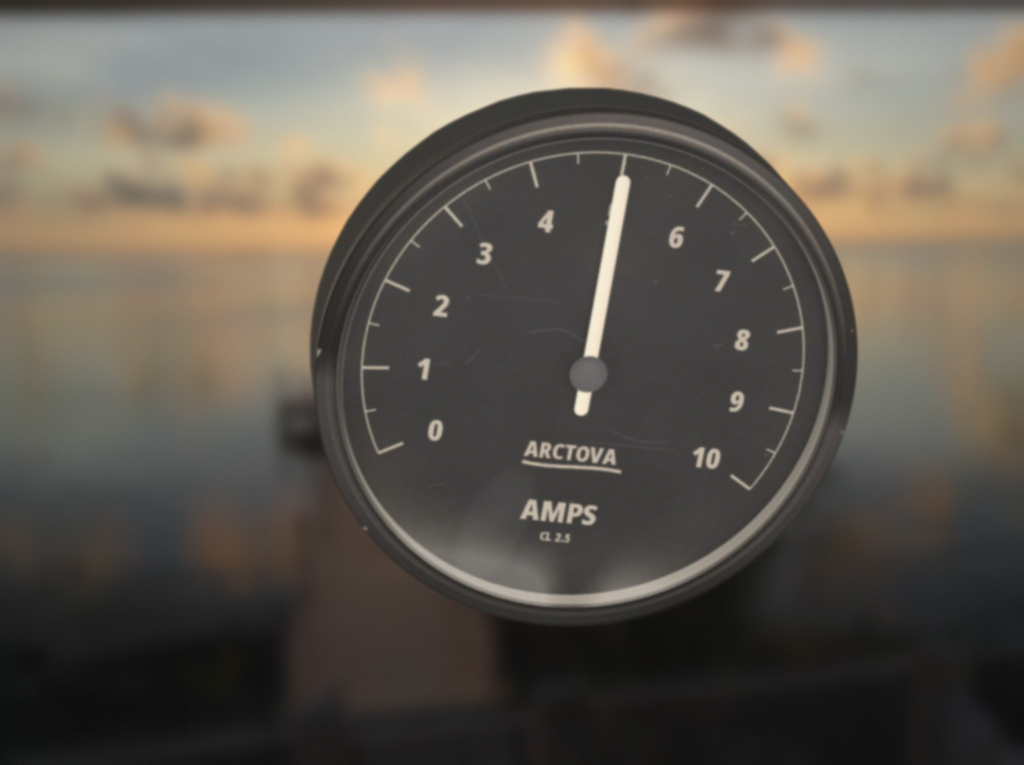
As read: value=5 unit=A
